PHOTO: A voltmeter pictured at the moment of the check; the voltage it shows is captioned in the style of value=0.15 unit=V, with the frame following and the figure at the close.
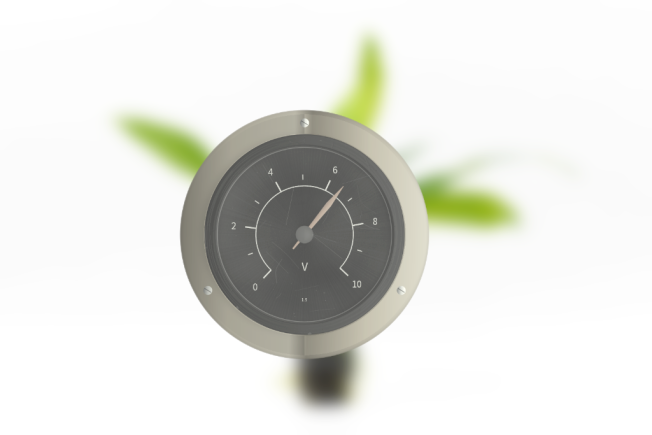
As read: value=6.5 unit=V
